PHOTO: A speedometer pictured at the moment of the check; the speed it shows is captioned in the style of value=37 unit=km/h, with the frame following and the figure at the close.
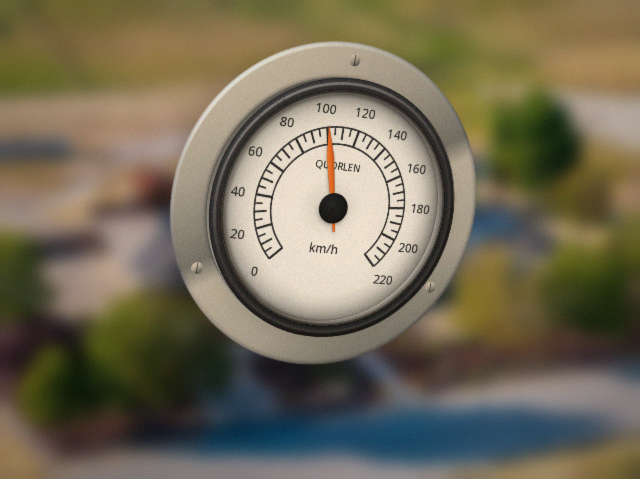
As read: value=100 unit=km/h
